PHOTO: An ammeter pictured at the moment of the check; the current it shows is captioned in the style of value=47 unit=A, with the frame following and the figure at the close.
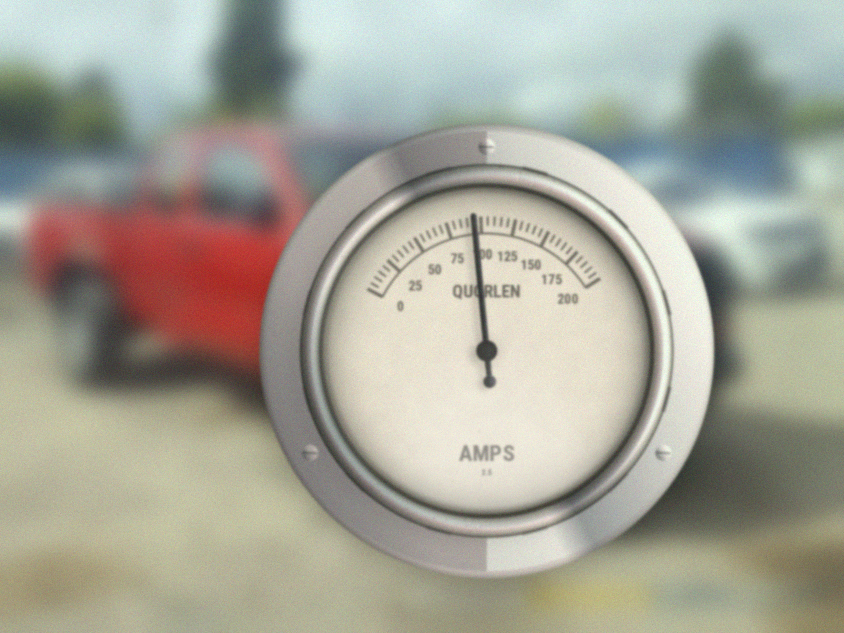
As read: value=95 unit=A
